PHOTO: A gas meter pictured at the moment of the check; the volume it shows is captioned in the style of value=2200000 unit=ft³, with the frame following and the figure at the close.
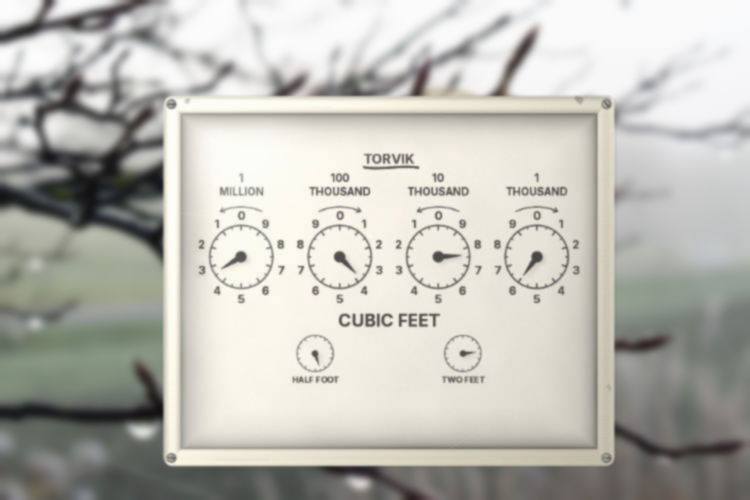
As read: value=337600 unit=ft³
